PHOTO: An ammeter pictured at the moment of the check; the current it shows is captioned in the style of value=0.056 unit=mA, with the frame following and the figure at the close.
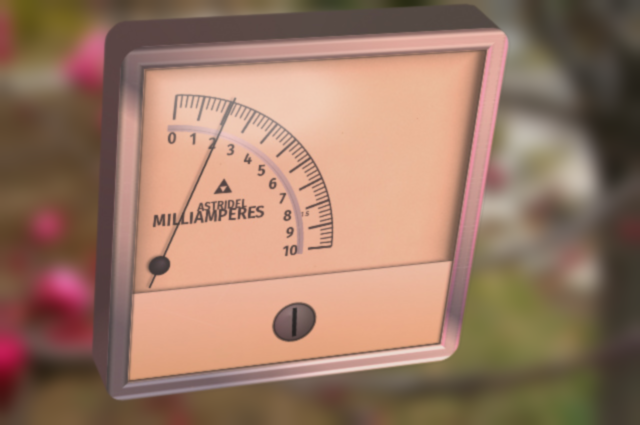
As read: value=2 unit=mA
